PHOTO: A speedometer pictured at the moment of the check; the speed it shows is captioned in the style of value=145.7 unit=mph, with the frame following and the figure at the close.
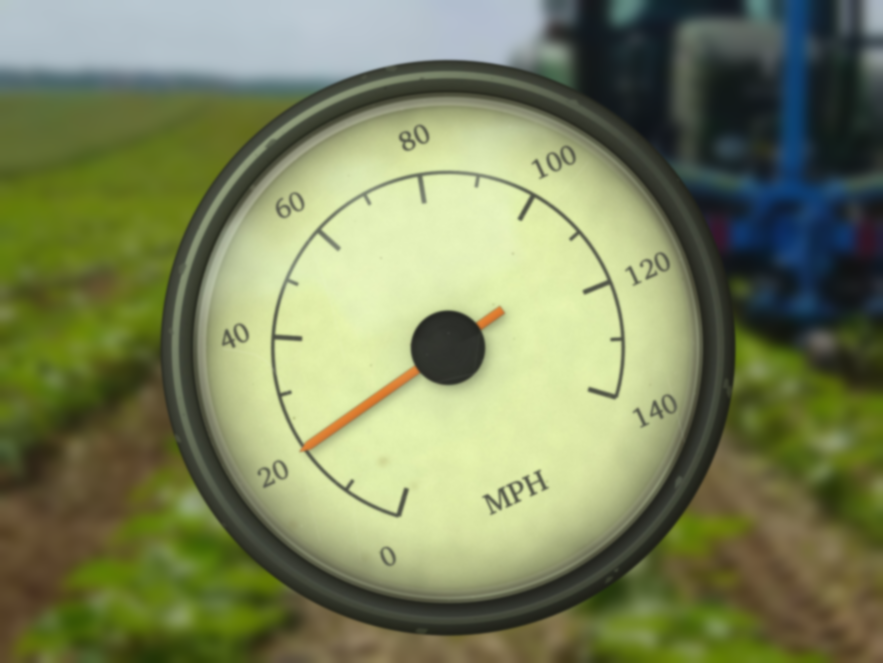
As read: value=20 unit=mph
